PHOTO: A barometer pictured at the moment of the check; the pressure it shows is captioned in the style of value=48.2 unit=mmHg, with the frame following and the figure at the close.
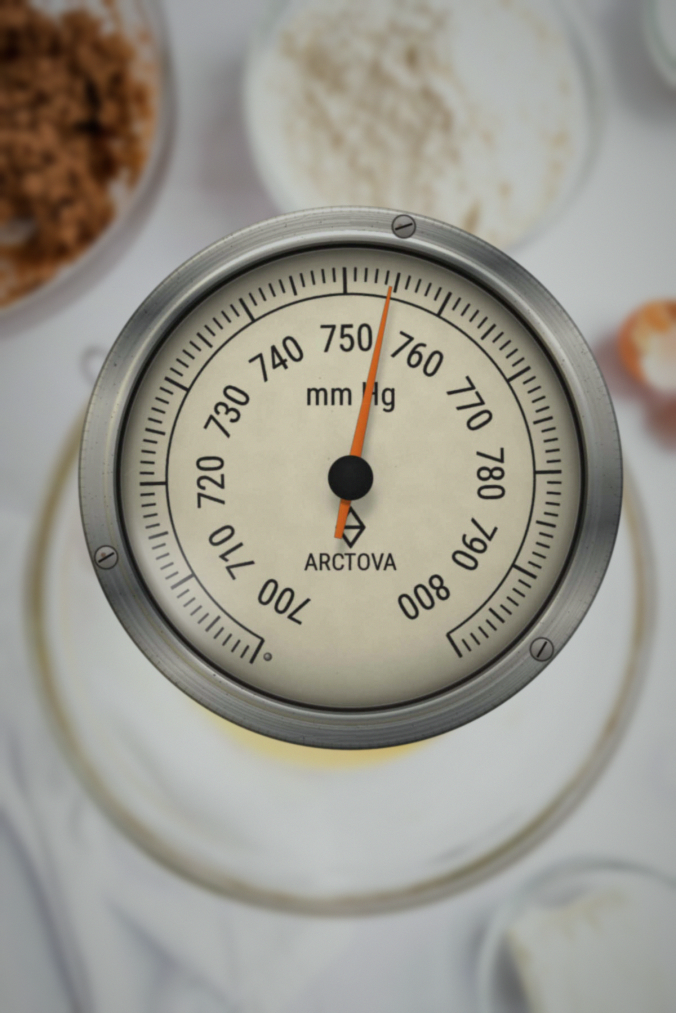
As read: value=754.5 unit=mmHg
